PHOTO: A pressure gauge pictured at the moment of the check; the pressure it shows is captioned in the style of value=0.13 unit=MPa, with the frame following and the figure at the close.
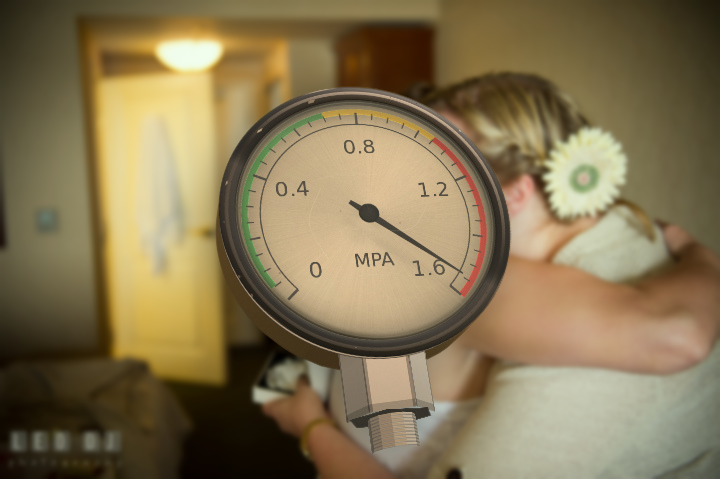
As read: value=1.55 unit=MPa
